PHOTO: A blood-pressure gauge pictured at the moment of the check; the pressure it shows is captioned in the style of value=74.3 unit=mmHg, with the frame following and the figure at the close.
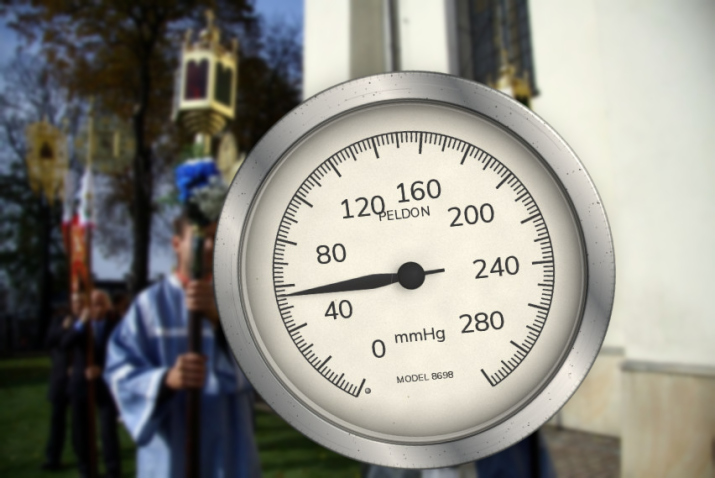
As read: value=56 unit=mmHg
